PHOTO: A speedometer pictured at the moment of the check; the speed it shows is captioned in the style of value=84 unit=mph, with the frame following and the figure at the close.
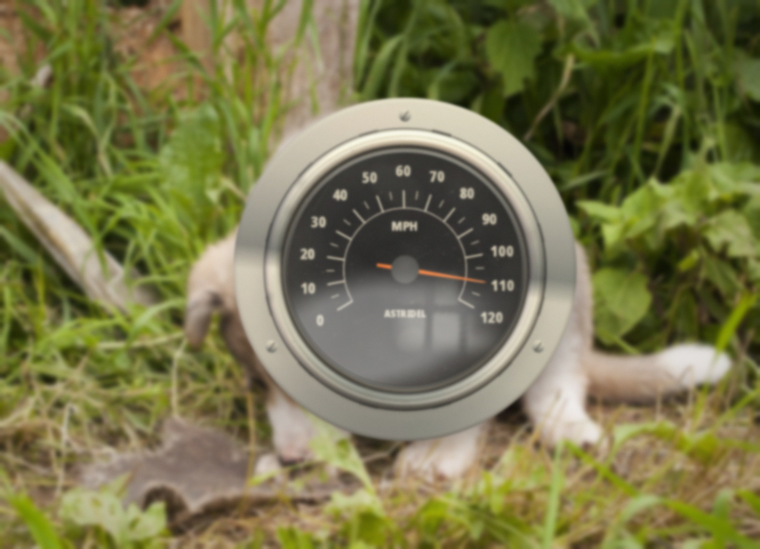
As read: value=110 unit=mph
